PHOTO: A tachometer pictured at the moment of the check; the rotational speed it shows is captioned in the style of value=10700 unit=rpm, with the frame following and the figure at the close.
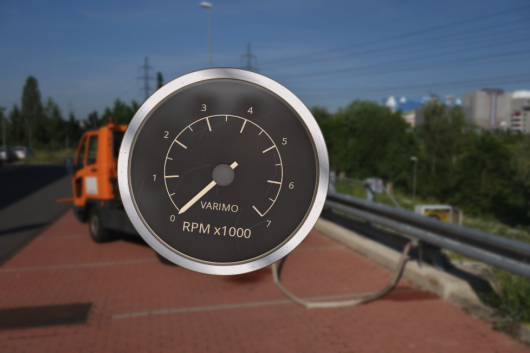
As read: value=0 unit=rpm
